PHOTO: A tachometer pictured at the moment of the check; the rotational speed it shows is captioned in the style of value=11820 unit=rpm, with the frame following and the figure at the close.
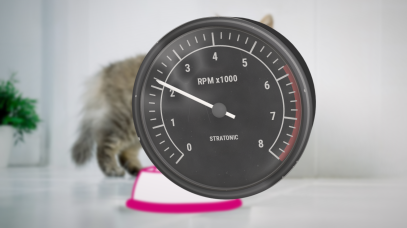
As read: value=2200 unit=rpm
